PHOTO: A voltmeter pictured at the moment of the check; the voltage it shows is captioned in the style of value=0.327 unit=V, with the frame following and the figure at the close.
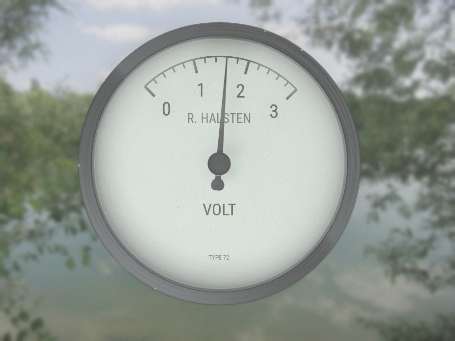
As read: value=1.6 unit=V
